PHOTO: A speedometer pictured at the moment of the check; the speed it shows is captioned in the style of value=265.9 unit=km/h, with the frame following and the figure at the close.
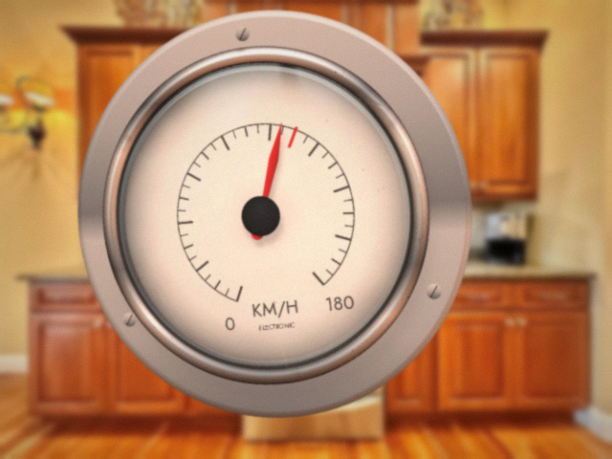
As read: value=105 unit=km/h
